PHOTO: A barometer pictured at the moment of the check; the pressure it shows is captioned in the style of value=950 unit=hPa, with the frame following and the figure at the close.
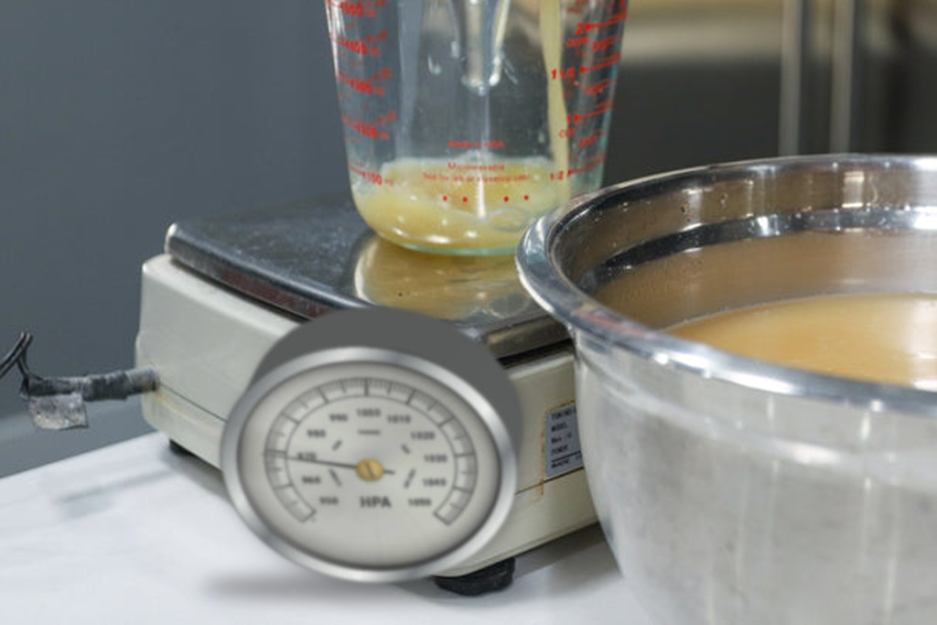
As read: value=970 unit=hPa
